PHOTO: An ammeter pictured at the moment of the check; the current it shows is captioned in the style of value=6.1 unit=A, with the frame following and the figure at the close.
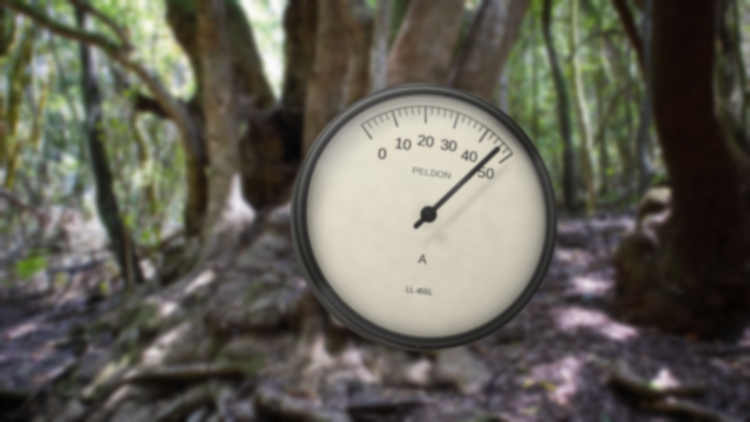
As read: value=46 unit=A
